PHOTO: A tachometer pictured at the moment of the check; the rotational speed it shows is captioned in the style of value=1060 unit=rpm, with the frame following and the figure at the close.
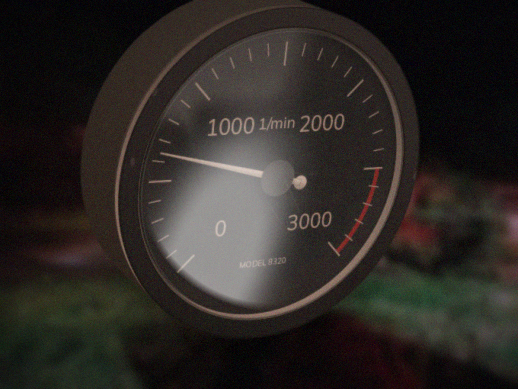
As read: value=650 unit=rpm
